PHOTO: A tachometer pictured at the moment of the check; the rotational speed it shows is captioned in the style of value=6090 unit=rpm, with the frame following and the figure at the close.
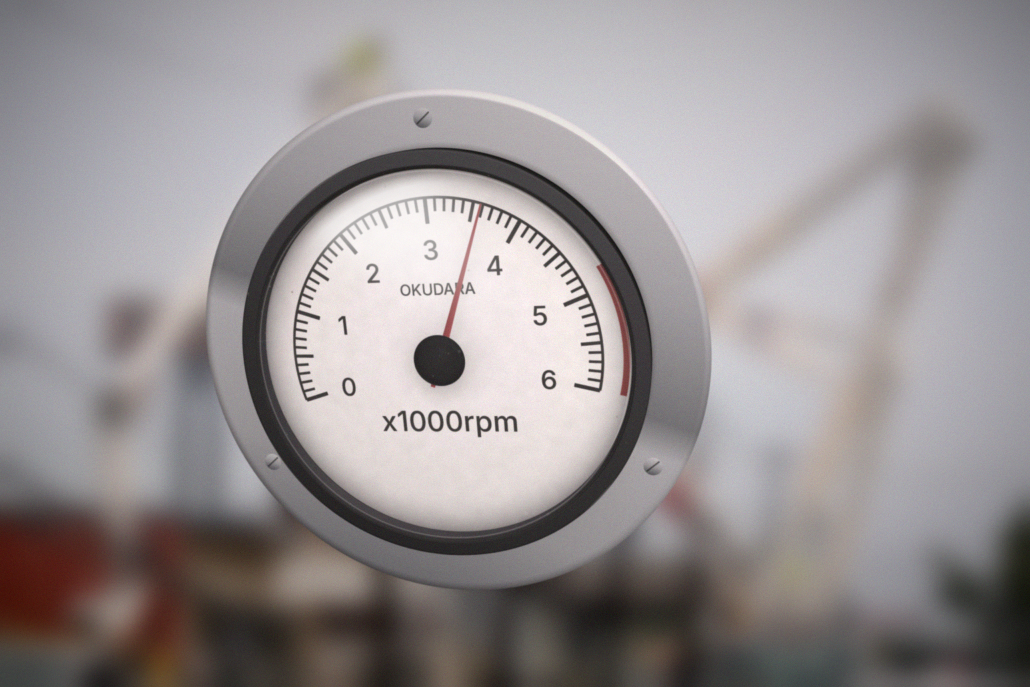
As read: value=3600 unit=rpm
